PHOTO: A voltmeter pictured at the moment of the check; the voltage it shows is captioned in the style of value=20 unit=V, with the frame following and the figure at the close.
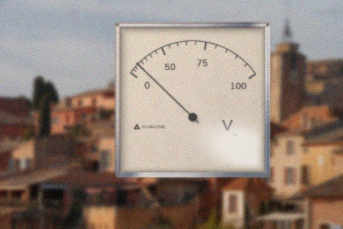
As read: value=25 unit=V
